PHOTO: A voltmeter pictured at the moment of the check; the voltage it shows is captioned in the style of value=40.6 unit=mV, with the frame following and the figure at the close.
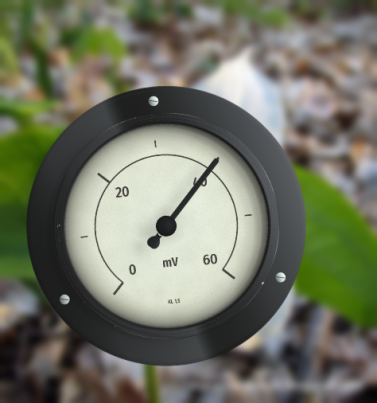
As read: value=40 unit=mV
